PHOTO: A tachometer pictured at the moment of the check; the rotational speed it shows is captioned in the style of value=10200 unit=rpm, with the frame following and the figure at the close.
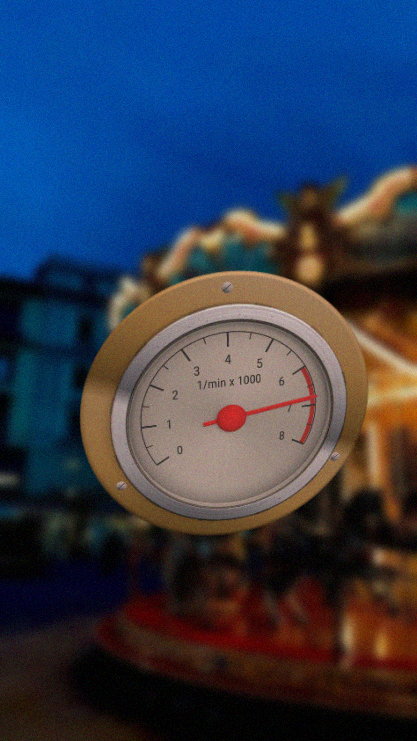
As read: value=6750 unit=rpm
